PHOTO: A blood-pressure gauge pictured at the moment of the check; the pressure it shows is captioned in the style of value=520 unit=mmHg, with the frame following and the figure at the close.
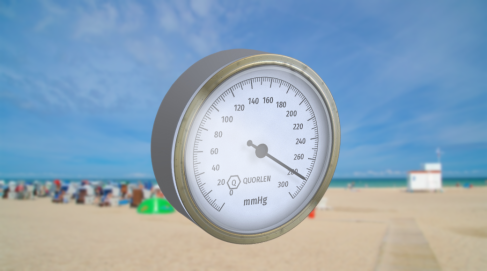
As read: value=280 unit=mmHg
